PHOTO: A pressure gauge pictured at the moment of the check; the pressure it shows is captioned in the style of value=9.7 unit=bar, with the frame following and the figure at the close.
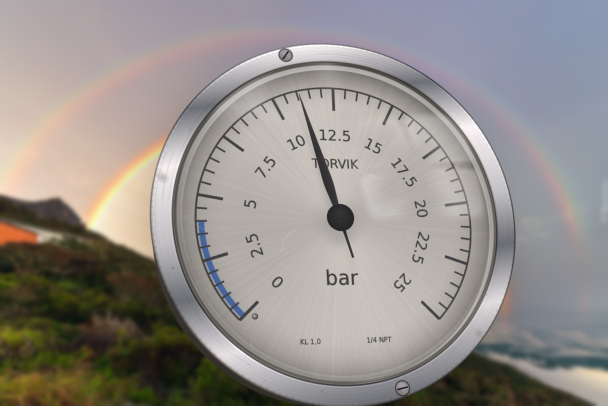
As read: value=11 unit=bar
